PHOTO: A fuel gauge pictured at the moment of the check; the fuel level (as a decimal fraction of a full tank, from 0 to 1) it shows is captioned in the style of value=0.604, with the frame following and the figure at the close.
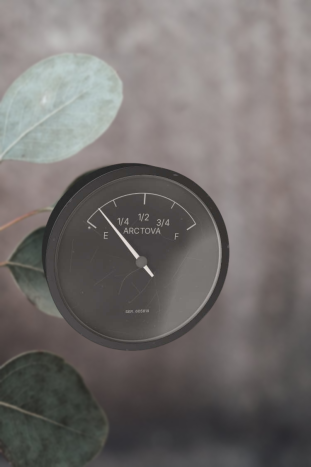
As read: value=0.125
